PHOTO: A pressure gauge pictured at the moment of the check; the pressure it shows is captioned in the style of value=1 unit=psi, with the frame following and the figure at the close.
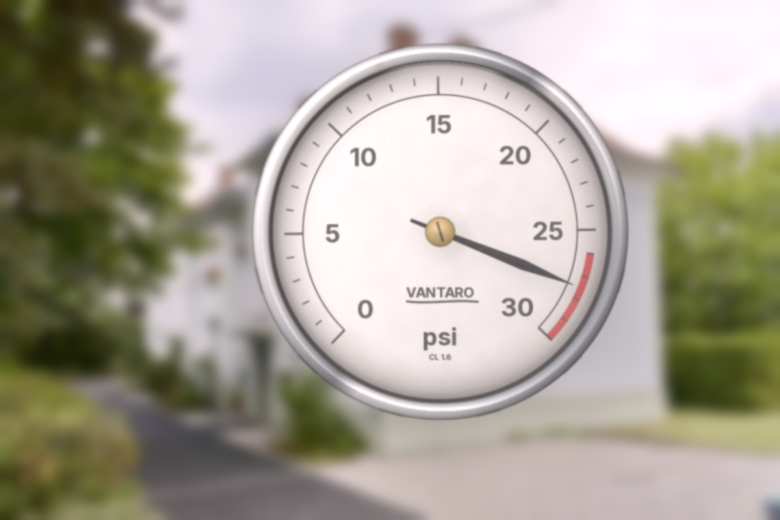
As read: value=27.5 unit=psi
